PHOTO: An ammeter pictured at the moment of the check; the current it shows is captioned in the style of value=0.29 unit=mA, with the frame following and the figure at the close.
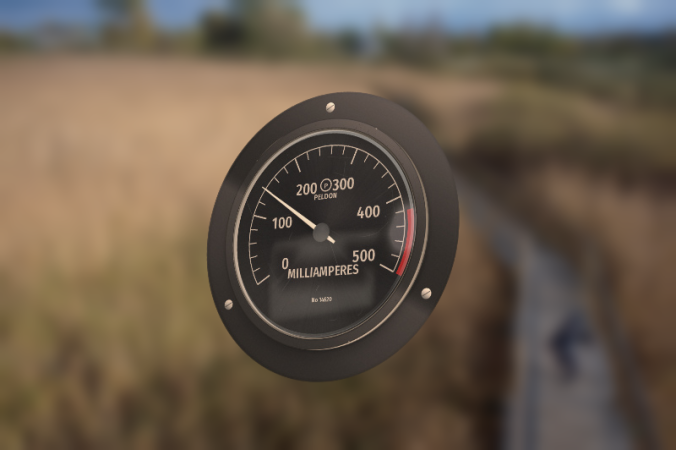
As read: value=140 unit=mA
